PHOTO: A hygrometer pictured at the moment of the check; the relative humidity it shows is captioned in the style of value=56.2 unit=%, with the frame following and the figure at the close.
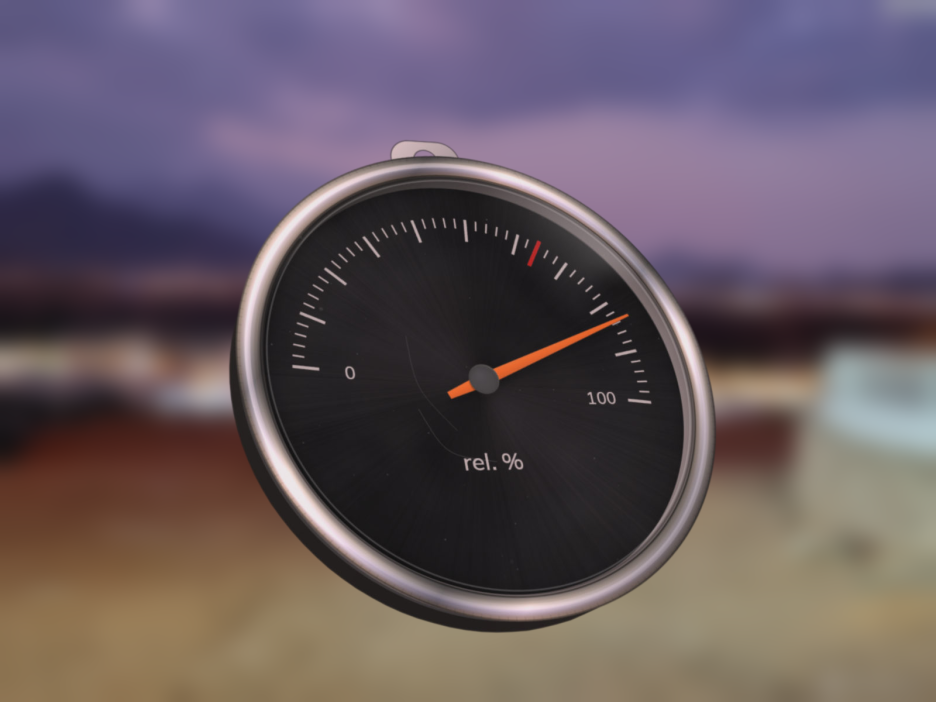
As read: value=84 unit=%
